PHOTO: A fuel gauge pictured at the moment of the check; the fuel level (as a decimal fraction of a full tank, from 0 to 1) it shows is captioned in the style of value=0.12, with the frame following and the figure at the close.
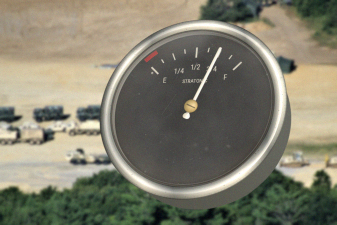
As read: value=0.75
